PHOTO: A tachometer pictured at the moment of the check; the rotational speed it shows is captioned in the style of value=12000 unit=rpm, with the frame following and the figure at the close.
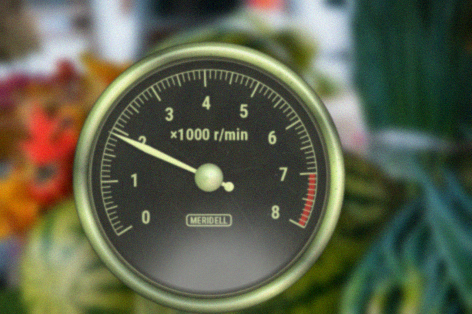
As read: value=1900 unit=rpm
